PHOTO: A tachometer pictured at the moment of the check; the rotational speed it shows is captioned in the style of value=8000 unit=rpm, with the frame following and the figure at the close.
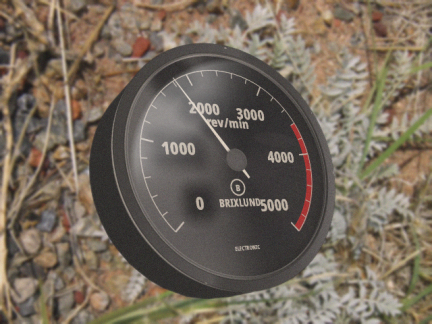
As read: value=1800 unit=rpm
